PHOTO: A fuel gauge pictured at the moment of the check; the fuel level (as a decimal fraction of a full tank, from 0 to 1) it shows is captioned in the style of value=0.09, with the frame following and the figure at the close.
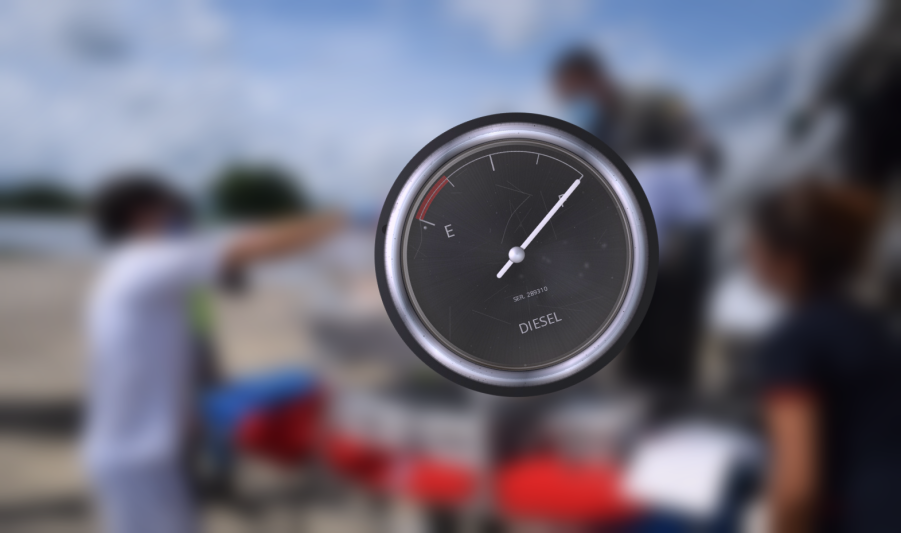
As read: value=1
